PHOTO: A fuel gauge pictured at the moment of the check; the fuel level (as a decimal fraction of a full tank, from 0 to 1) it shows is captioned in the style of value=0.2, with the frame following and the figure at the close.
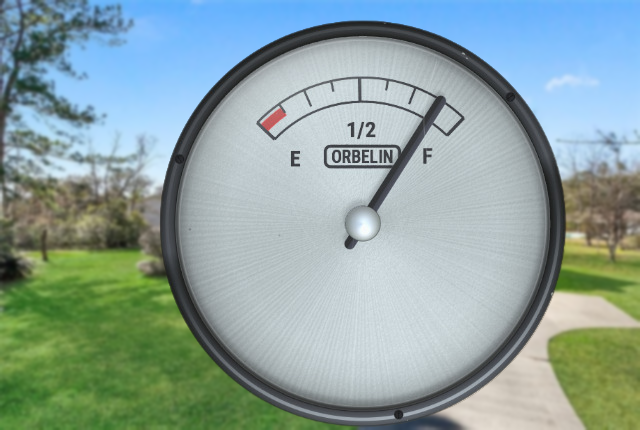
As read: value=0.875
